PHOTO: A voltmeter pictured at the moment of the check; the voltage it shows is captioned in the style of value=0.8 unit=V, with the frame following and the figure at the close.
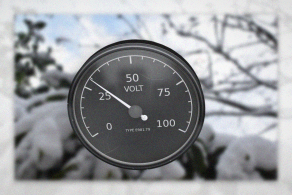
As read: value=30 unit=V
